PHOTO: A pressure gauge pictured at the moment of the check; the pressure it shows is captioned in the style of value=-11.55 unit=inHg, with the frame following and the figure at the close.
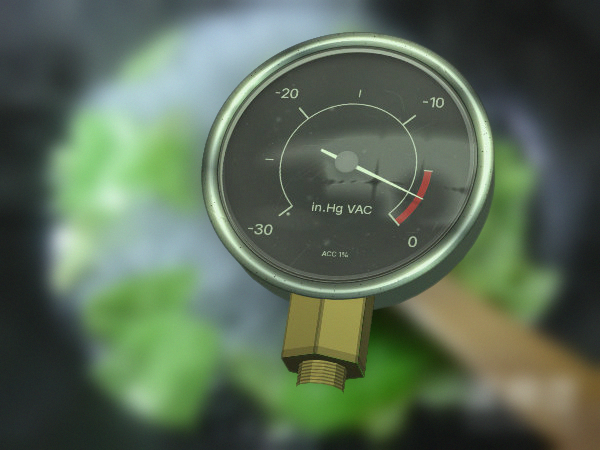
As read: value=-2.5 unit=inHg
